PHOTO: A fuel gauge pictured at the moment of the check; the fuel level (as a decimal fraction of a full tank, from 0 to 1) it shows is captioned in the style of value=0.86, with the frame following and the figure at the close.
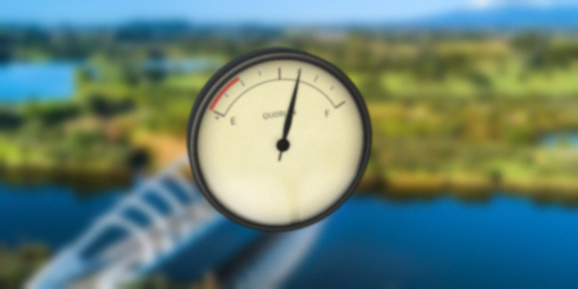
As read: value=0.625
